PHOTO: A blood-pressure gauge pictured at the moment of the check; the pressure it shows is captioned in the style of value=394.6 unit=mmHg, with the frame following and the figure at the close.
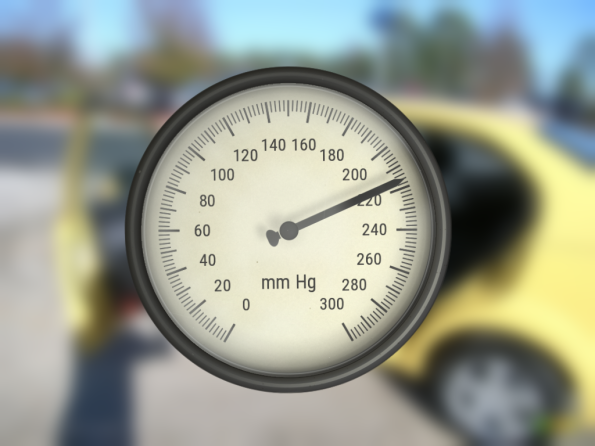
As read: value=216 unit=mmHg
